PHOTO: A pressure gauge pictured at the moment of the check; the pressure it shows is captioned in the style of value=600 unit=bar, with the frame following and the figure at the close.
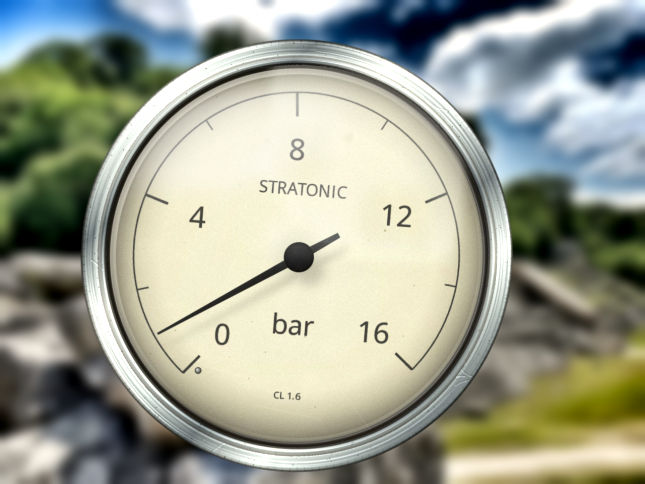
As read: value=1 unit=bar
